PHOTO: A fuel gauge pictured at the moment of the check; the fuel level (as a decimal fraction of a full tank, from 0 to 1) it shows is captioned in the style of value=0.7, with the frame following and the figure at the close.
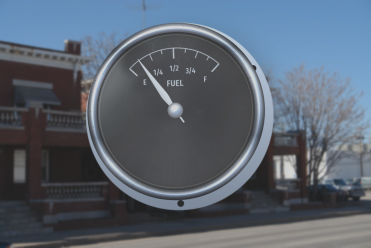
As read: value=0.125
